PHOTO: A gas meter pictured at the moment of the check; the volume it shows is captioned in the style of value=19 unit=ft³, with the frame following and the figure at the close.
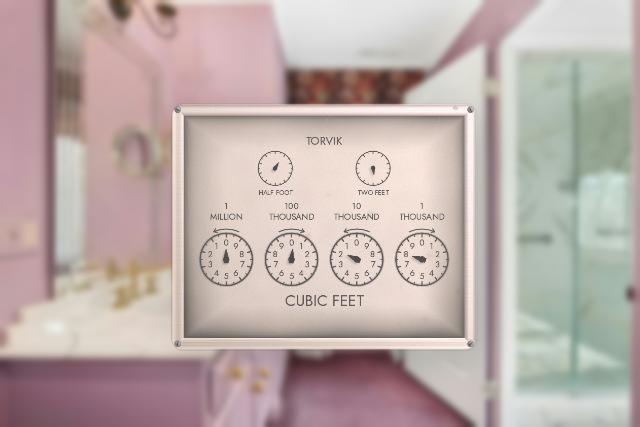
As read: value=1800 unit=ft³
